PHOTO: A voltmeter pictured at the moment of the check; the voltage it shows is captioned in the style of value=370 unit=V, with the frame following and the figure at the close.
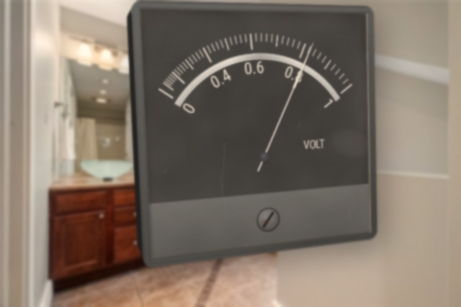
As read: value=0.82 unit=V
